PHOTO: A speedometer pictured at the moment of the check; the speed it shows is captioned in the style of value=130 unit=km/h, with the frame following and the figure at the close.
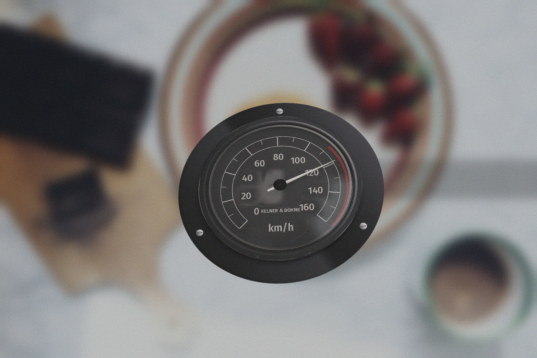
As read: value=120 unit=km/h
